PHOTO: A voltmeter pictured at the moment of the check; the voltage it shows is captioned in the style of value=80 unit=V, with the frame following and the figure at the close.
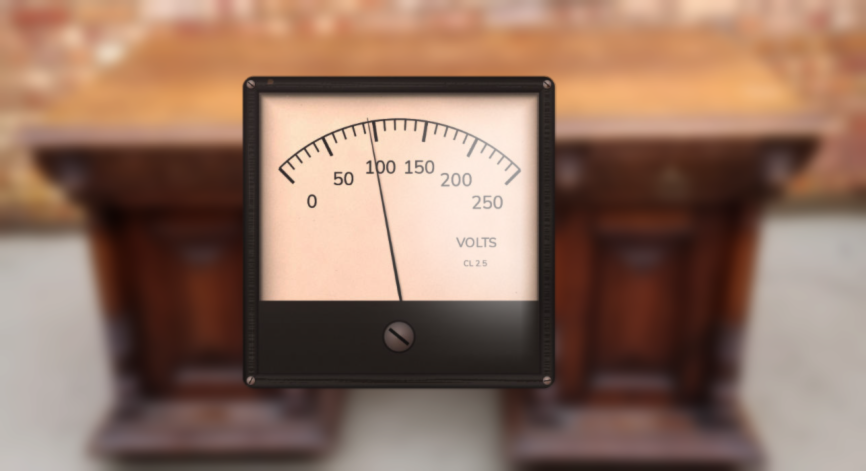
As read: value=95 unit=V
